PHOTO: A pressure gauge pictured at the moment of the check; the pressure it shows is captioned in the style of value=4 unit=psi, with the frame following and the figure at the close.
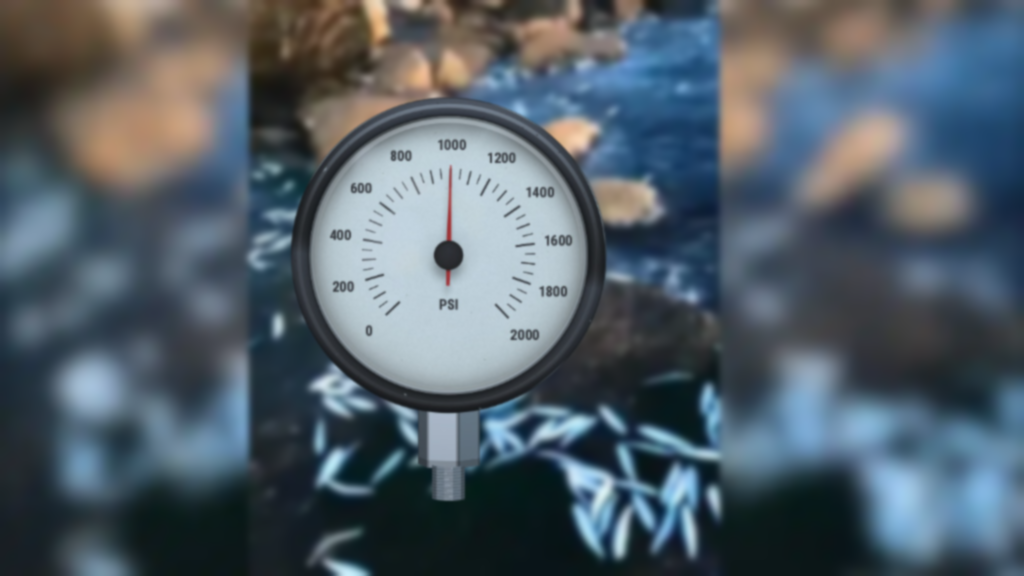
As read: value=1000 unit=psi
